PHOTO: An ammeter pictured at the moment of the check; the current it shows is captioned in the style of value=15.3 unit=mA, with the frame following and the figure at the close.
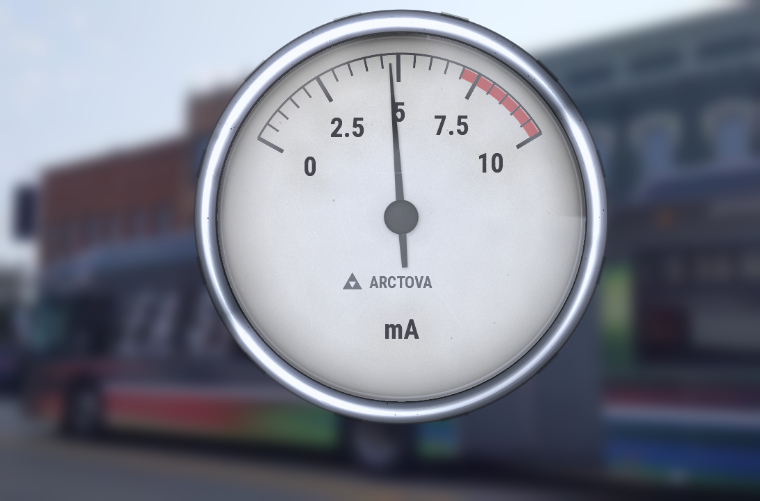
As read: value=4.75 unit=mA
